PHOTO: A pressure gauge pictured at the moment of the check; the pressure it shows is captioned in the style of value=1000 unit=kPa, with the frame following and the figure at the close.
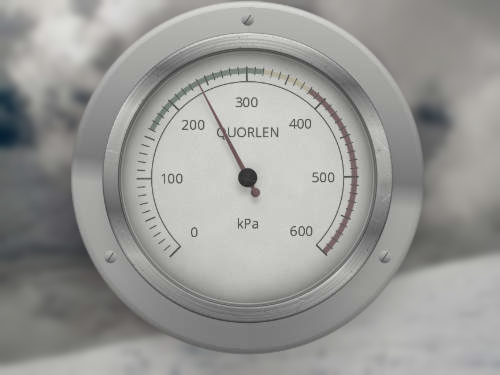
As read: value=240 unit=kPa
